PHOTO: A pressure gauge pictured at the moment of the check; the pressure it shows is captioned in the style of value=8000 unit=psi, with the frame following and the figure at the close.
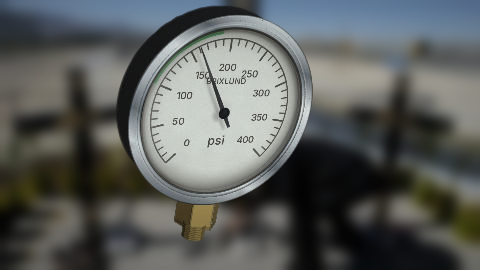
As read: value=160 unit=psi
